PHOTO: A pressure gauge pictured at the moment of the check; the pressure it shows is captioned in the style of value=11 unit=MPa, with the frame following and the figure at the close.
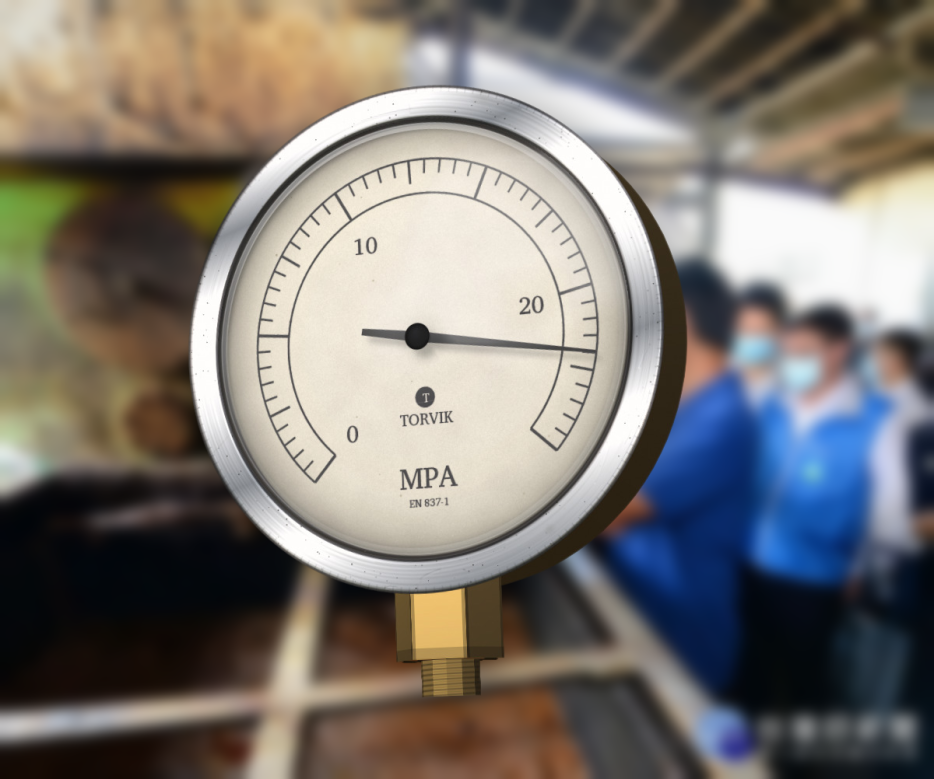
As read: value=22 unit=MPa
